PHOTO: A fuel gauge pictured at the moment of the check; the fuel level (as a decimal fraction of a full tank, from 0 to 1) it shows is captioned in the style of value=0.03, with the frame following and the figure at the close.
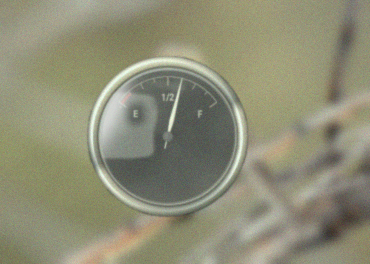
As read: value=0.625
